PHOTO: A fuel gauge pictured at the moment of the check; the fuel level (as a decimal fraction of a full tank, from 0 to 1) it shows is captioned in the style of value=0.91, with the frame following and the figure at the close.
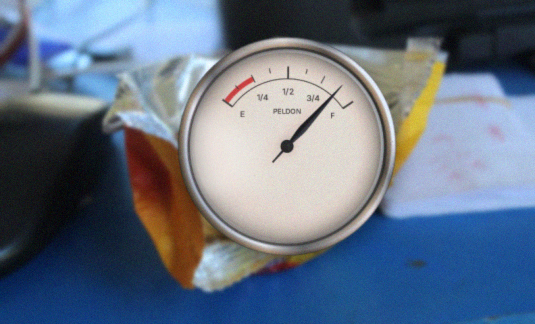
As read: value=0.875
